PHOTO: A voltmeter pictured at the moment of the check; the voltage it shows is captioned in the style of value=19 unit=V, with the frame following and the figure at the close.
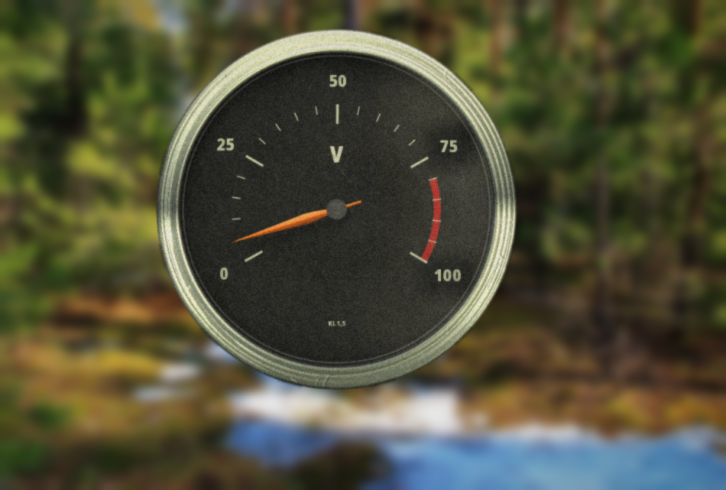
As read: value=5 unit=V
